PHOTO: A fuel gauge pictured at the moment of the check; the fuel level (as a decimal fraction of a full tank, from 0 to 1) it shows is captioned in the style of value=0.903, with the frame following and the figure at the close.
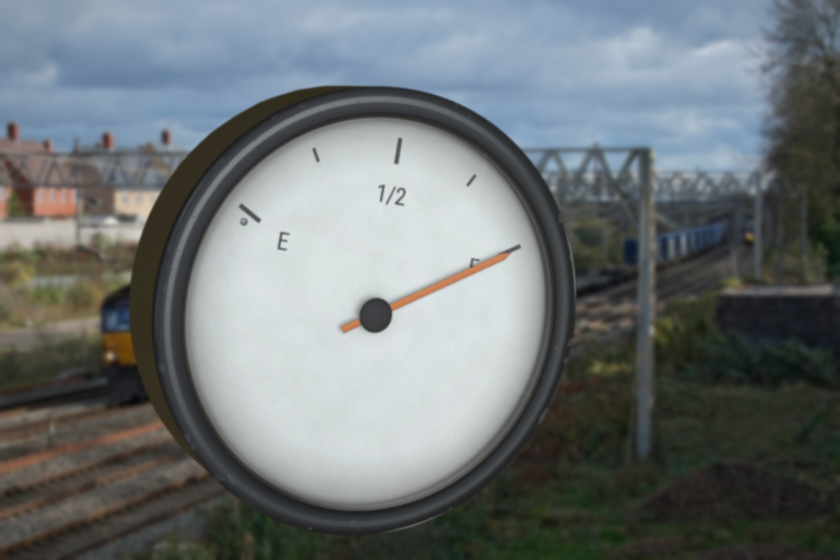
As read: value=1
